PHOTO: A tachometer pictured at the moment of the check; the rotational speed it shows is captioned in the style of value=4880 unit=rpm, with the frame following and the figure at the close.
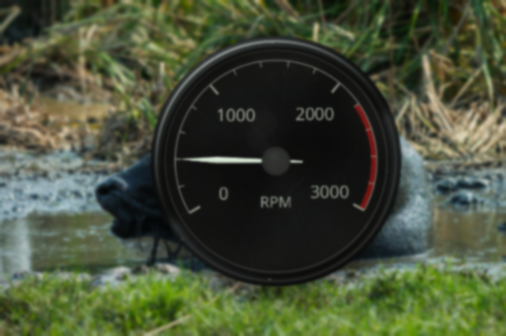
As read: value=400 unit=rpm
